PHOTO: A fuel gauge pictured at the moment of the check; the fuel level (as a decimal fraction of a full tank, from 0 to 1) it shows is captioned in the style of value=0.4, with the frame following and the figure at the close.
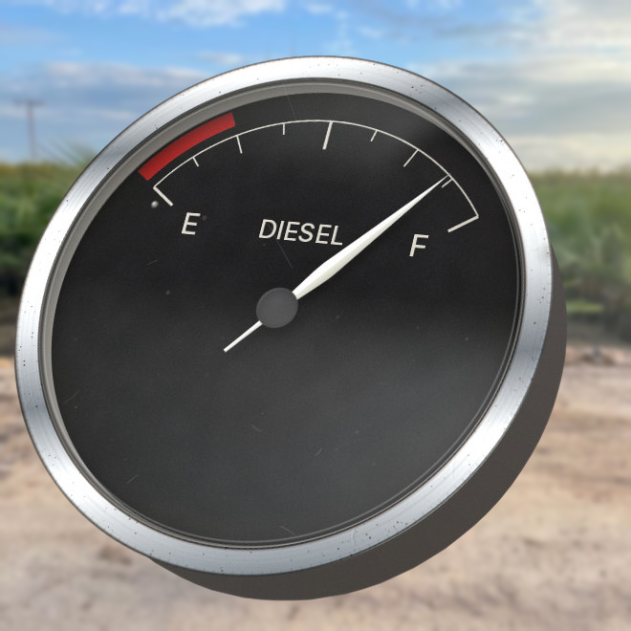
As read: value=0.875
